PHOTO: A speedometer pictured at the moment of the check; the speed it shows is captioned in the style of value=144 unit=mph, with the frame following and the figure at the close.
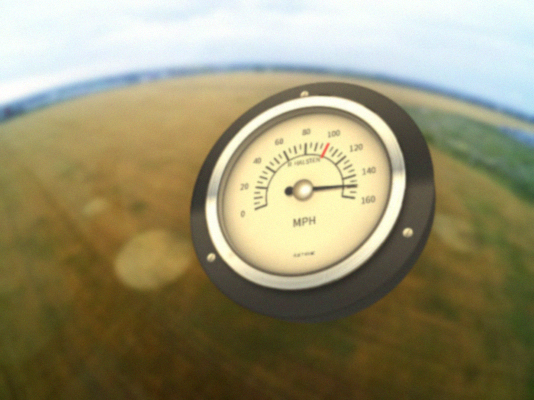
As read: value=150 unit=mph
